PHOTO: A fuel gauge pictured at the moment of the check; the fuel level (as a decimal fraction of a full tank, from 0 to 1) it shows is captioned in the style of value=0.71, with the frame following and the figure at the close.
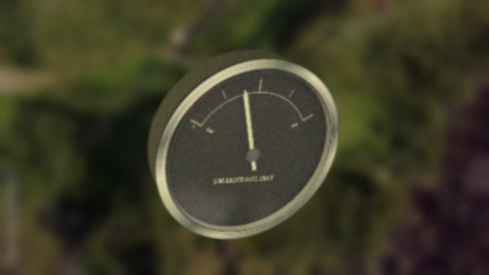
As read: value=0.375
